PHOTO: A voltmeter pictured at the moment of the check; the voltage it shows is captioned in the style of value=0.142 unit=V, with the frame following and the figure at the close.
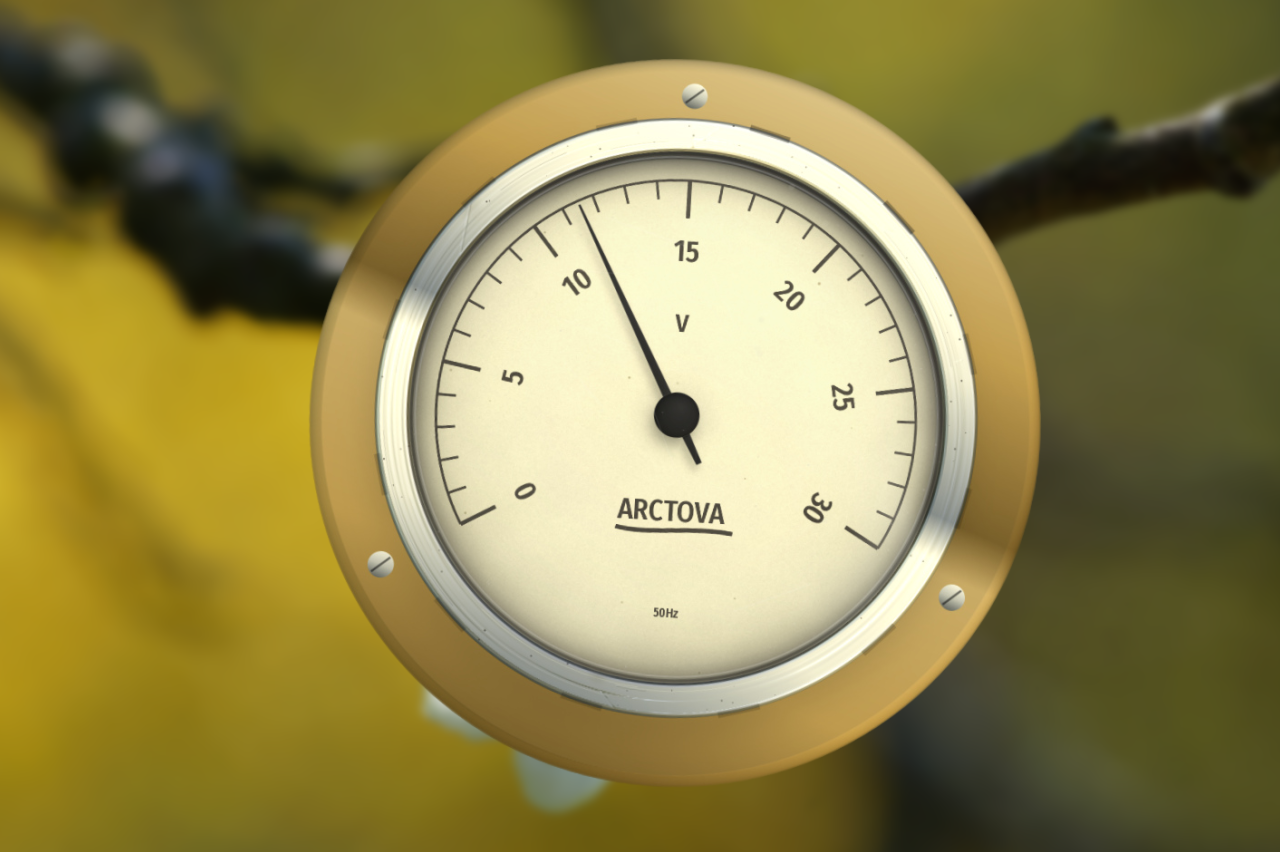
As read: value=11.5 unit=V
